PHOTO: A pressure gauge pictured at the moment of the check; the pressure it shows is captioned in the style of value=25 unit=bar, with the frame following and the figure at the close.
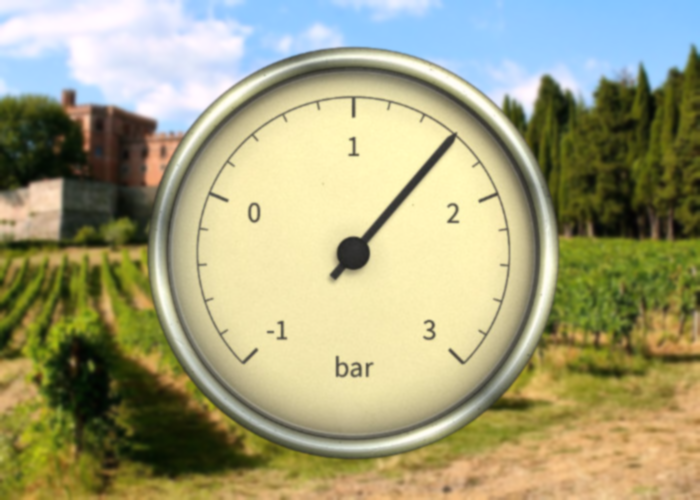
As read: value=1.6 unit=bar
